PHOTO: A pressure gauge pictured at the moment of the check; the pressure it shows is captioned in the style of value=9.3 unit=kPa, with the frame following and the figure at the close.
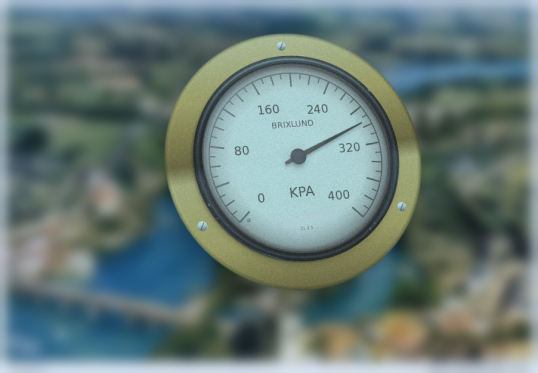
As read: value=295 unit=kPa
